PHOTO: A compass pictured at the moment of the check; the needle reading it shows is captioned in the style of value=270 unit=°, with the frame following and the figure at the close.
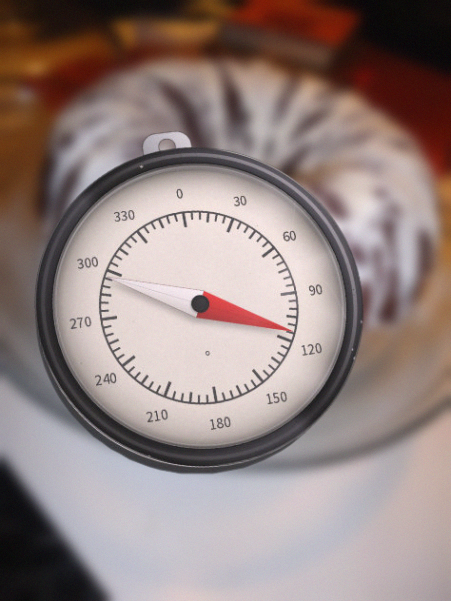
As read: value=115 unit=°
